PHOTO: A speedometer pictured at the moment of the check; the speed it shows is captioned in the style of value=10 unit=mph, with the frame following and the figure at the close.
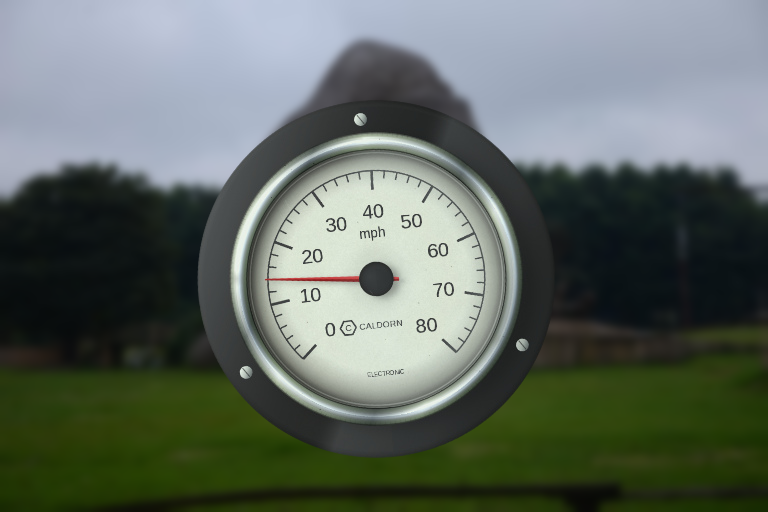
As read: value=14 unit=mph
